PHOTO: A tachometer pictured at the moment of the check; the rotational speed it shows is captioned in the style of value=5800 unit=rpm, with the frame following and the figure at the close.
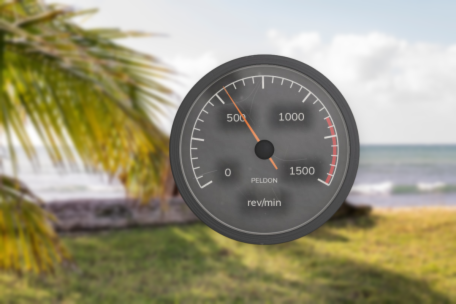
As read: value=550 unit=rpm
